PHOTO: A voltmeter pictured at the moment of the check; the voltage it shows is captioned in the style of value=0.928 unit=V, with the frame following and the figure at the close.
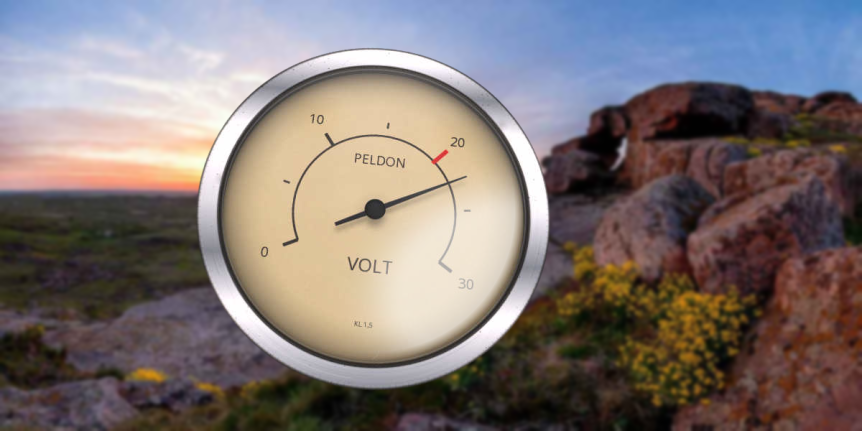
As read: value=22.5 unit=V
